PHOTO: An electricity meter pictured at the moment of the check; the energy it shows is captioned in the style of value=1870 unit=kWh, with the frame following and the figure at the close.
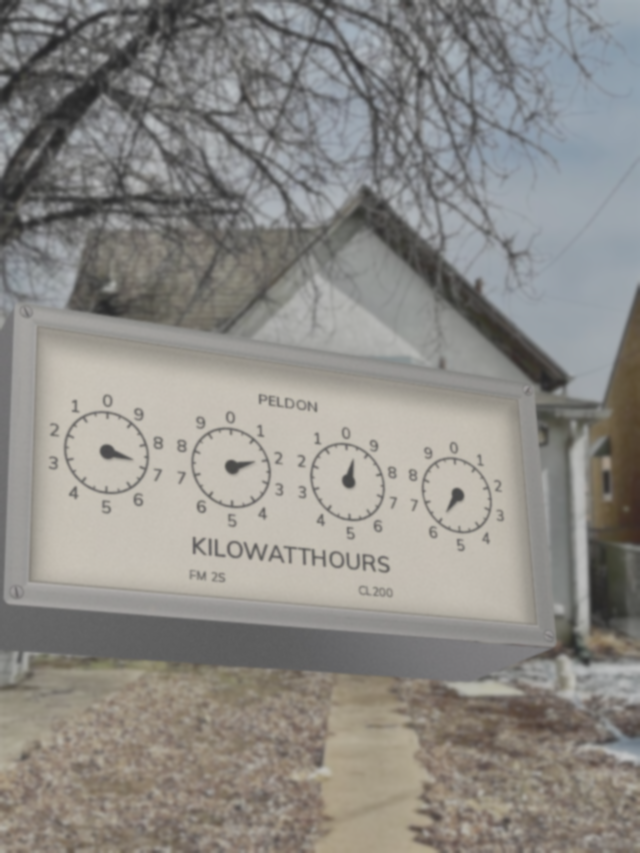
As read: value=7196 unit=kWh
